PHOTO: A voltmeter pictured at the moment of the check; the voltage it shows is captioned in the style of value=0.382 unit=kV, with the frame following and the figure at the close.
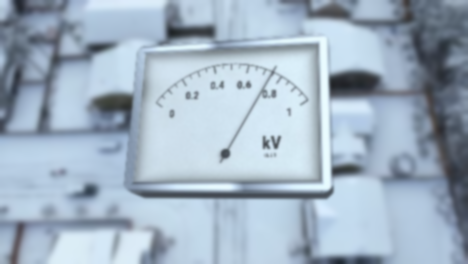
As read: value=0.75 unit=kV
